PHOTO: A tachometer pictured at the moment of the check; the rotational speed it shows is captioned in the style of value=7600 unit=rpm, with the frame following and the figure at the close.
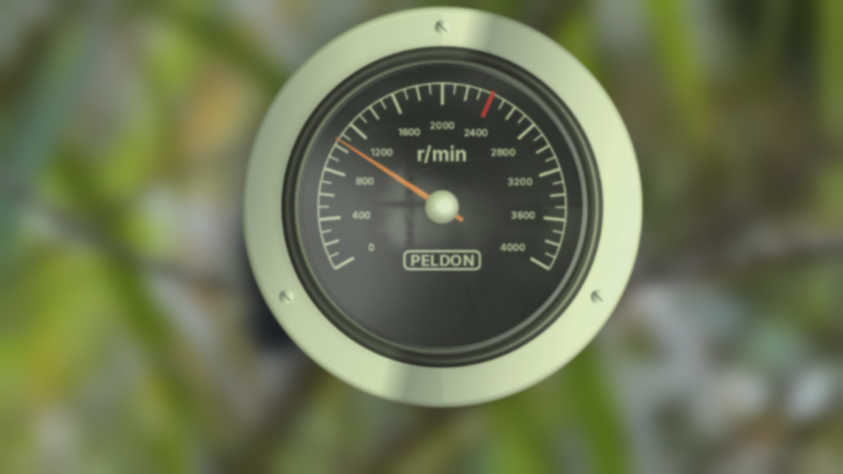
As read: value=1050 unit=rpm
